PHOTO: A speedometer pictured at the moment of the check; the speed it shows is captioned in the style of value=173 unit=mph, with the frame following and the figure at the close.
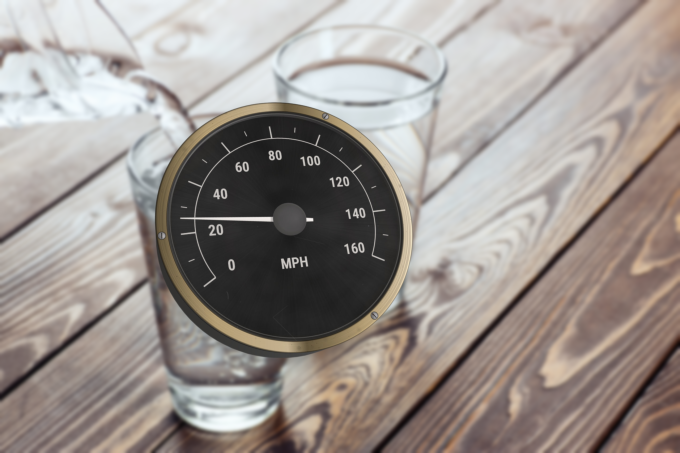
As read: value=25 unit=mph
